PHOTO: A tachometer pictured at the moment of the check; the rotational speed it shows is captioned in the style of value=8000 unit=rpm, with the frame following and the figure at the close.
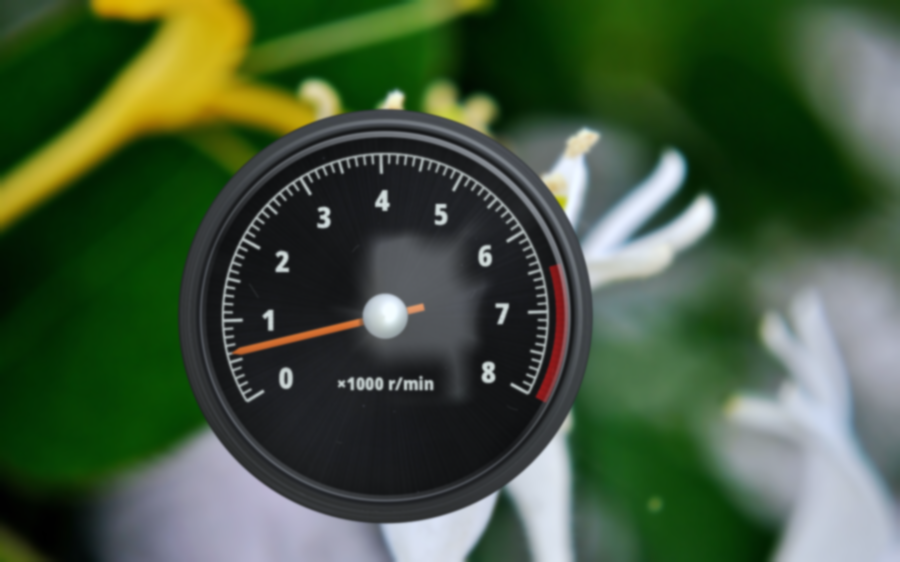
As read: value=600 unit=rpm
